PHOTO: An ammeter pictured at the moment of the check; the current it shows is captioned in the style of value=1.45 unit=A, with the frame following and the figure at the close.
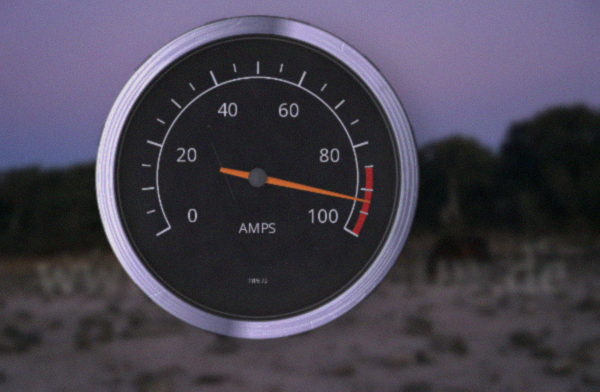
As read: value=92.5 unit=A
